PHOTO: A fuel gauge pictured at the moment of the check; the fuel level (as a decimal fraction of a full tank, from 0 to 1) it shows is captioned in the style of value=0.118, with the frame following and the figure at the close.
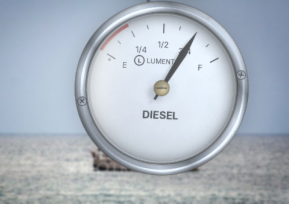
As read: value=0.75
